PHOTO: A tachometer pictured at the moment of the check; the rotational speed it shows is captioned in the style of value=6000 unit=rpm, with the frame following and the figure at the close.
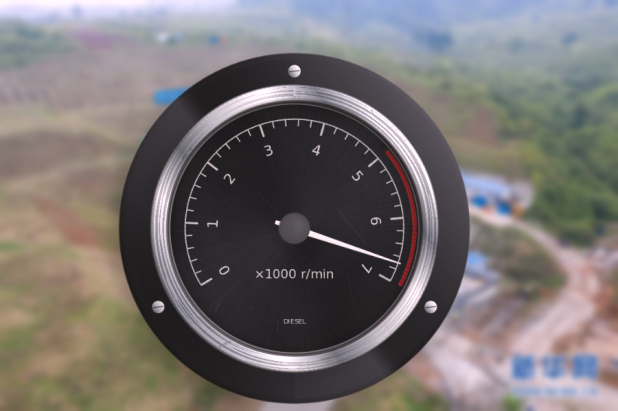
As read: value=6700 unit=rpm
